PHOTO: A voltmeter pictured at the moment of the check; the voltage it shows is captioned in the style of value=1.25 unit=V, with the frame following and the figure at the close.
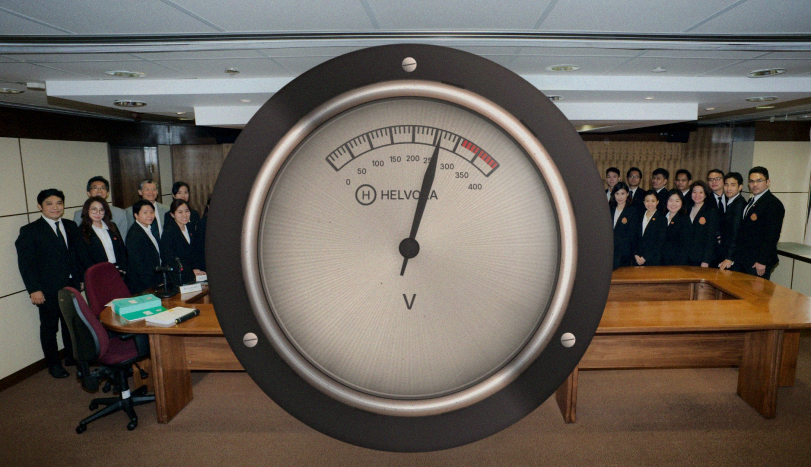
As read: value=260 unit=V
